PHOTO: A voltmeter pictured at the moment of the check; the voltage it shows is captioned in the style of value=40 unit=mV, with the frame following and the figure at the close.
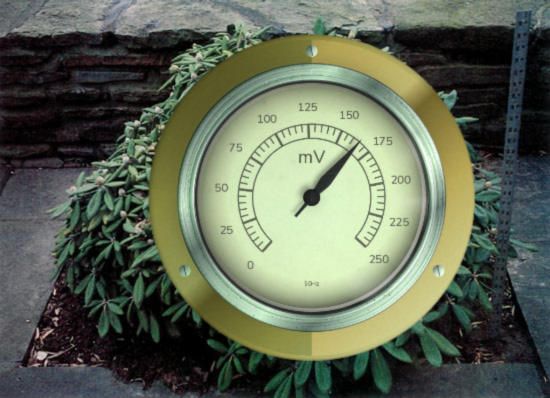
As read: value=165 unit=mV
